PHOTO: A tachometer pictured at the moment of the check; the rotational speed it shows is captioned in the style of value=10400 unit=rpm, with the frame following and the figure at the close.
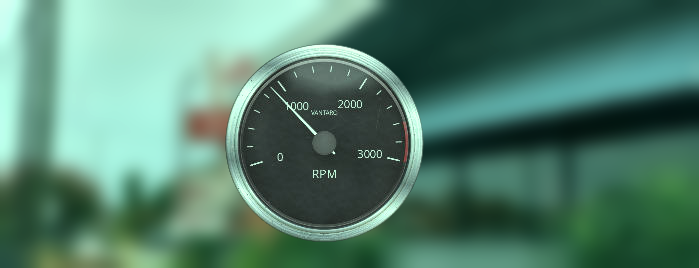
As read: value=900 unit=rpm
